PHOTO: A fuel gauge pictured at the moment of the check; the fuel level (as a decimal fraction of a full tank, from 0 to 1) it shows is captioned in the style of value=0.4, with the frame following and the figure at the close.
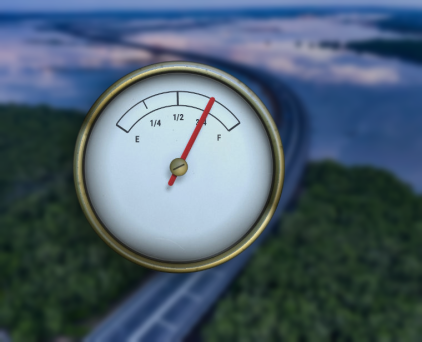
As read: value=0.75
